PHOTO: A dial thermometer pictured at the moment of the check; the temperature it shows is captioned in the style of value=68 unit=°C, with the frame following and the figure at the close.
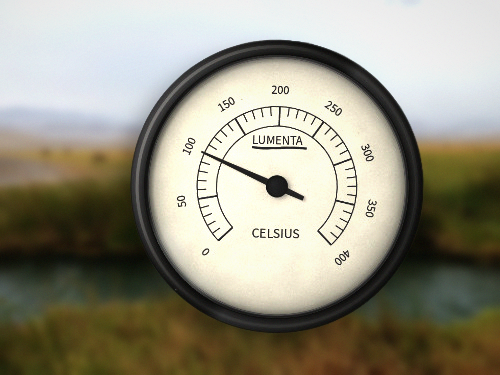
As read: value=100 unit=°C
